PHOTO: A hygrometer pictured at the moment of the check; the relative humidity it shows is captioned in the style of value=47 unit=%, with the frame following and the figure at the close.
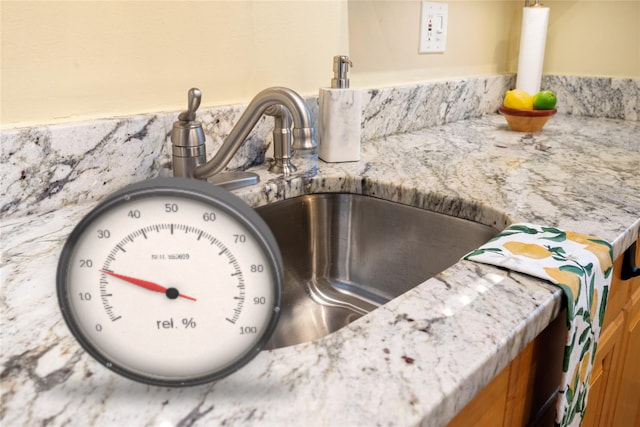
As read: value=20 unit=%
